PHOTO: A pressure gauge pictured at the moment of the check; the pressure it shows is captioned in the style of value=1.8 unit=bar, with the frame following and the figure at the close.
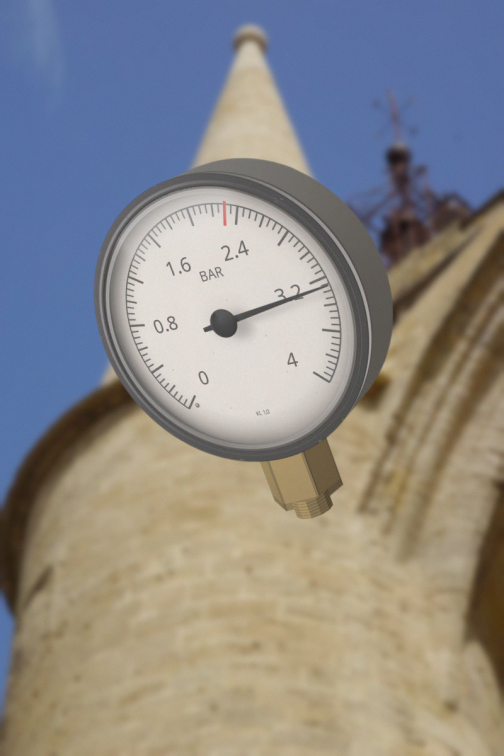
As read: value=3.25 unit=bar
